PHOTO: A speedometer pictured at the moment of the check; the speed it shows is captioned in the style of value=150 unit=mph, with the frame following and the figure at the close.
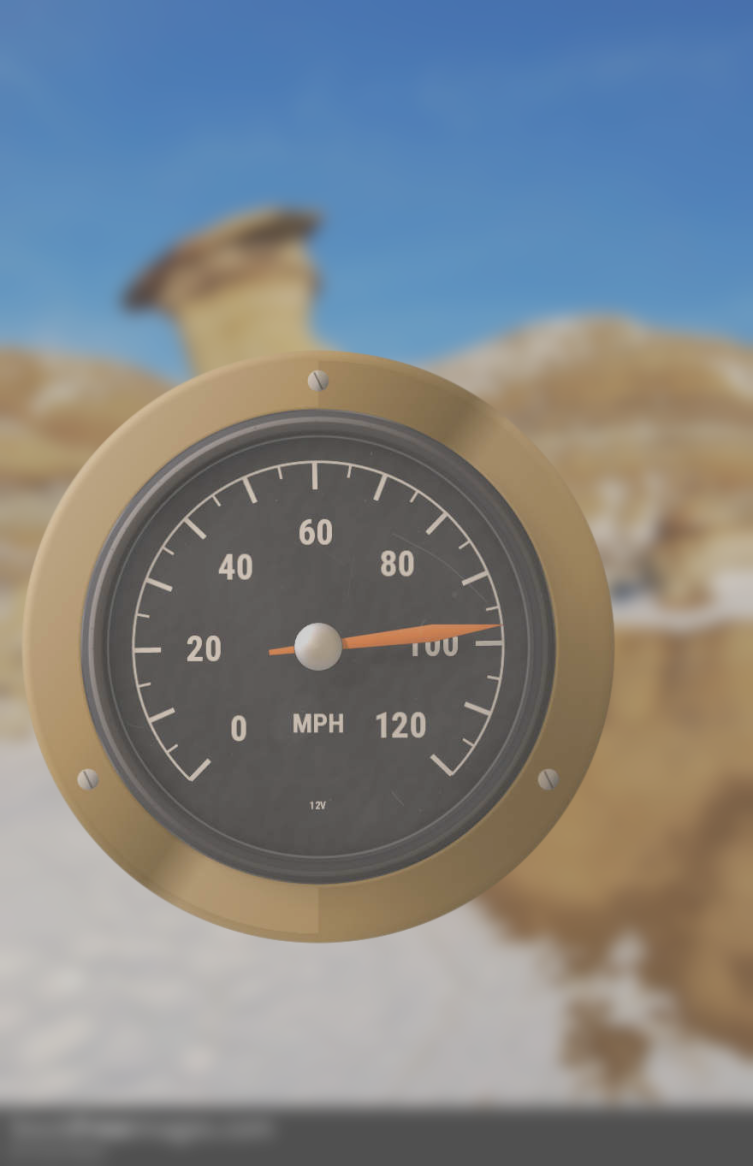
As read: value=97.5 unit=mph
